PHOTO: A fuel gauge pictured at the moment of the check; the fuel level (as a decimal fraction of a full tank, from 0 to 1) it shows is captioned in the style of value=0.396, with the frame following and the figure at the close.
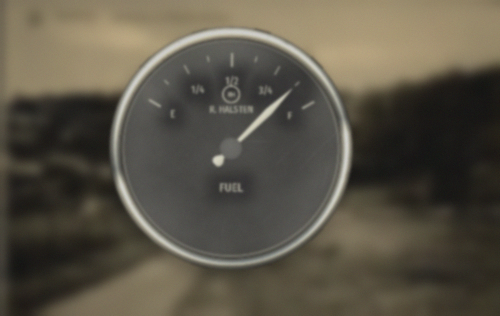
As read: value=0.875
